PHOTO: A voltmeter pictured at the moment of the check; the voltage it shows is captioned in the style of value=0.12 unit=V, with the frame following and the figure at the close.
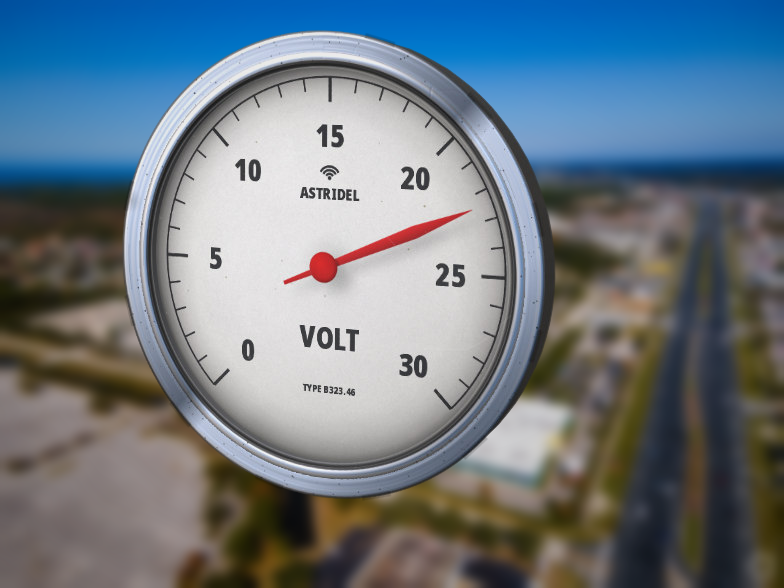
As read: value=22.5 unit=V
